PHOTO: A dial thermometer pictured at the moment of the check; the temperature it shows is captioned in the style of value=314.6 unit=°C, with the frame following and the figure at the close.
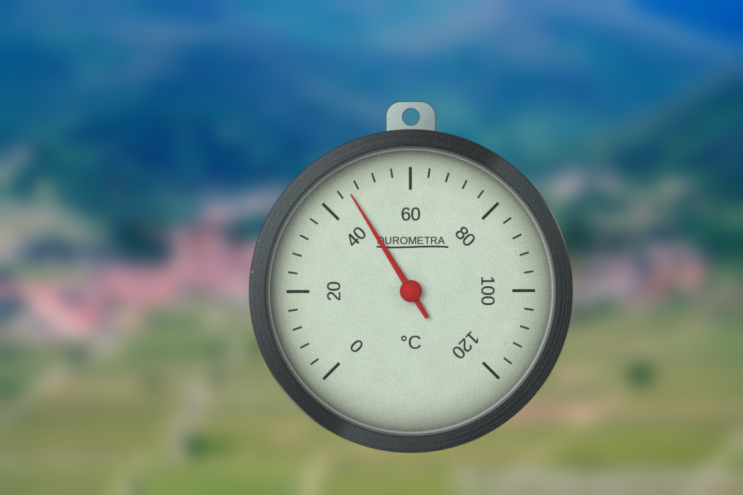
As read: value=46 unit=°C
